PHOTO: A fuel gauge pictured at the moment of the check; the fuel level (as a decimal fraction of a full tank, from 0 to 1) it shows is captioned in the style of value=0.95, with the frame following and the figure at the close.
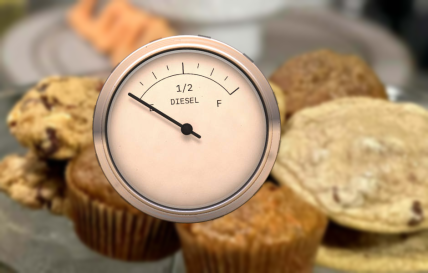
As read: value=0
